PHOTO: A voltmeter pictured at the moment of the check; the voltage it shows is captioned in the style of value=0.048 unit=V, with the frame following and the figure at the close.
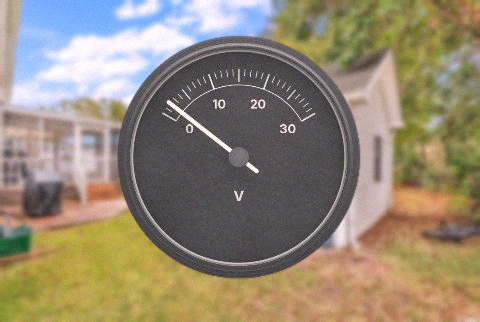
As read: value=2 unit=V
